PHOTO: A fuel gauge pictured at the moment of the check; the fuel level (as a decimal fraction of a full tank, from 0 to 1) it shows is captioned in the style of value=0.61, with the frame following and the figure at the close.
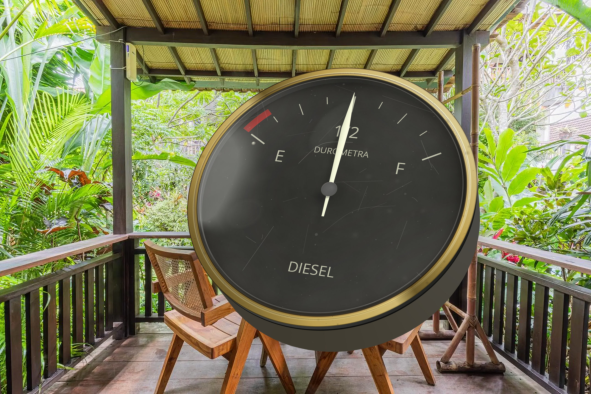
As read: value=0.5
